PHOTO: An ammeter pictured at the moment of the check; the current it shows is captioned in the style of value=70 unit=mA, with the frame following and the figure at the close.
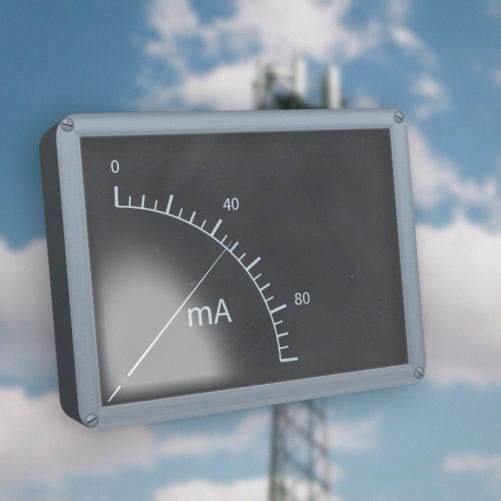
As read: value=47.5 unit=mA
